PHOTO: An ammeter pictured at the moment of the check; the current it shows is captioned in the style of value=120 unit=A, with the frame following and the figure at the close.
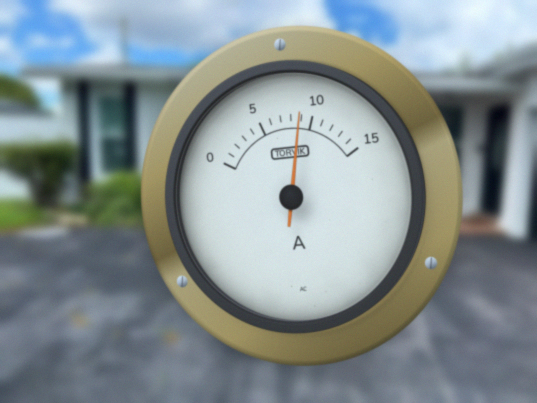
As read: value=9 unit=A
